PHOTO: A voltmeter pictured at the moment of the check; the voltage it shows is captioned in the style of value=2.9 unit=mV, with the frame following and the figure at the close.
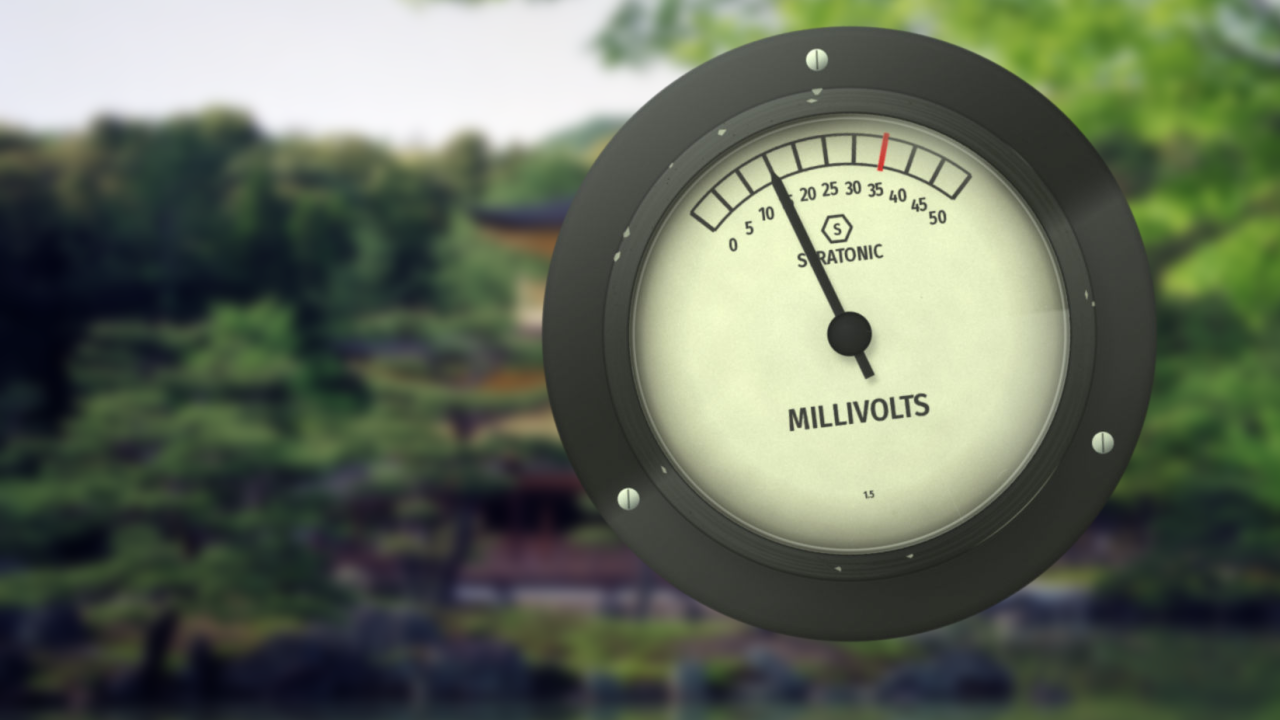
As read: value=15 unit=mV
